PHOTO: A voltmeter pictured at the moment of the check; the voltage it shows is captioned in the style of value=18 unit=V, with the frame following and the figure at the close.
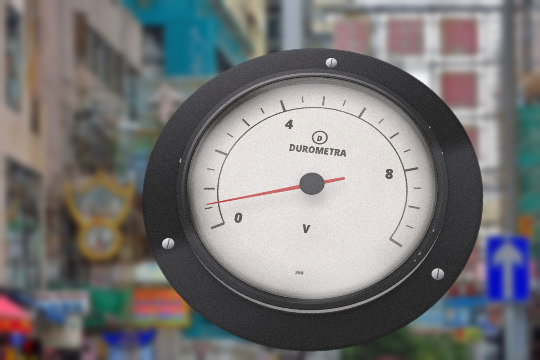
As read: value=0.5 unit=V
